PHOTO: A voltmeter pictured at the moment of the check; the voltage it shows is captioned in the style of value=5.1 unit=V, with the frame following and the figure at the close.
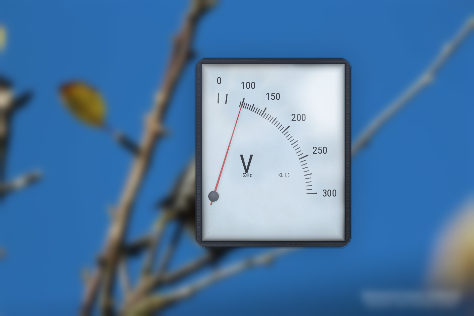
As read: value=100 unit=V
